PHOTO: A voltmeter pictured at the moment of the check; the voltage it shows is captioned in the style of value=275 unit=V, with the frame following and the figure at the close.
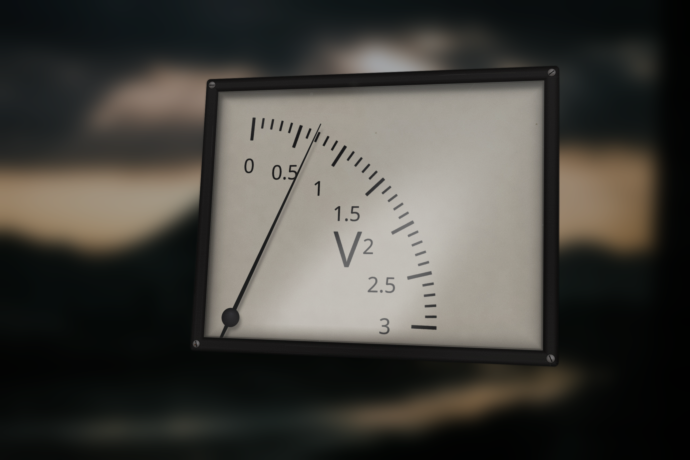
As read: value=0.7 unit=V
